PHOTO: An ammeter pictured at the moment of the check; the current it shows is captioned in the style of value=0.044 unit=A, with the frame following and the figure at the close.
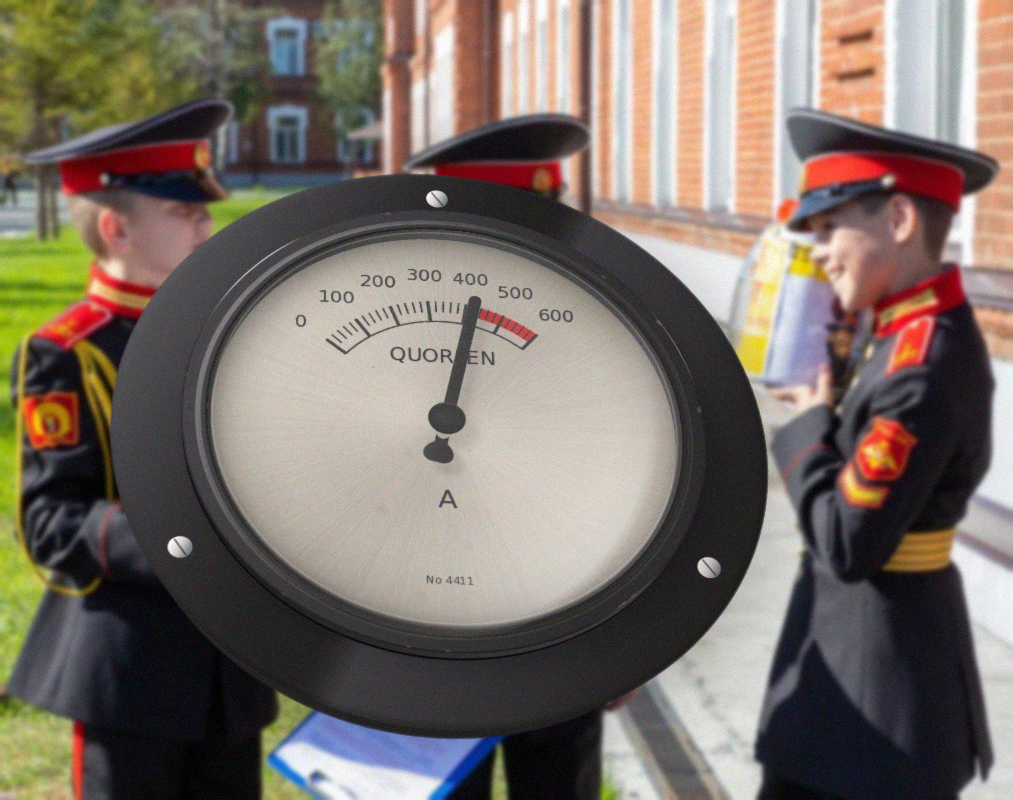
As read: value=420 unit=A
